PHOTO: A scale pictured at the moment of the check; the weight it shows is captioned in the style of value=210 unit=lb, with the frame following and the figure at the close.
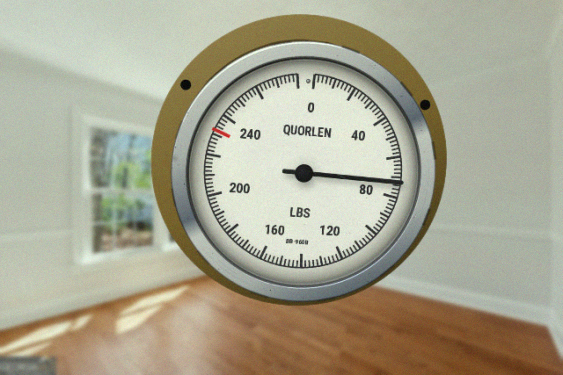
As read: value=72 unit=lb
